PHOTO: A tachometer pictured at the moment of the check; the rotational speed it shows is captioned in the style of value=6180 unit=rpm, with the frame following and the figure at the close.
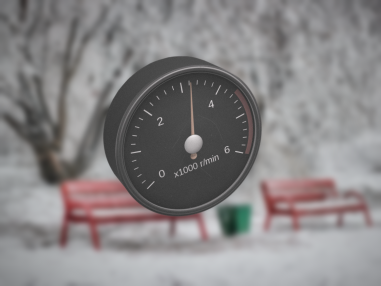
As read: value=3200 unit=rpm
